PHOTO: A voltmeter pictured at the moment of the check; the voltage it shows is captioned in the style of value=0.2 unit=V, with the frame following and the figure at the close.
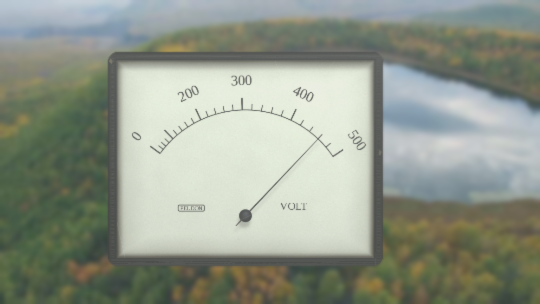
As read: value=460 unit=V
